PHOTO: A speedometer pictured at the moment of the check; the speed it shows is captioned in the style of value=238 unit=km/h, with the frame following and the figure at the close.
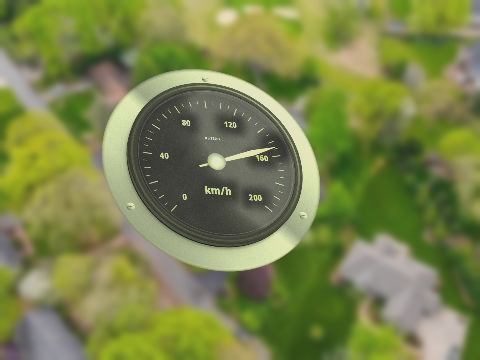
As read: value=155 unit=km/h
